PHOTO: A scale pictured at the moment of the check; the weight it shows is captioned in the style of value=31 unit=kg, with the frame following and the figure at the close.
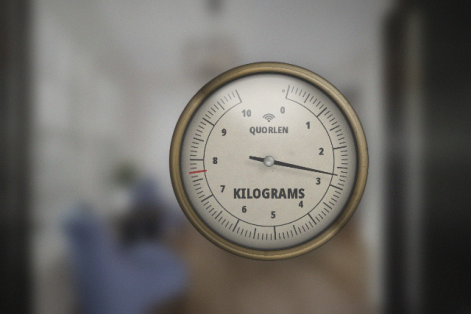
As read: value=2.7 unit=kg
